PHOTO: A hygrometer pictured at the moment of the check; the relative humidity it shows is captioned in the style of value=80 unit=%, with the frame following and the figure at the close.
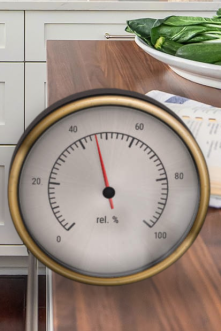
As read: value=46 unit=%
